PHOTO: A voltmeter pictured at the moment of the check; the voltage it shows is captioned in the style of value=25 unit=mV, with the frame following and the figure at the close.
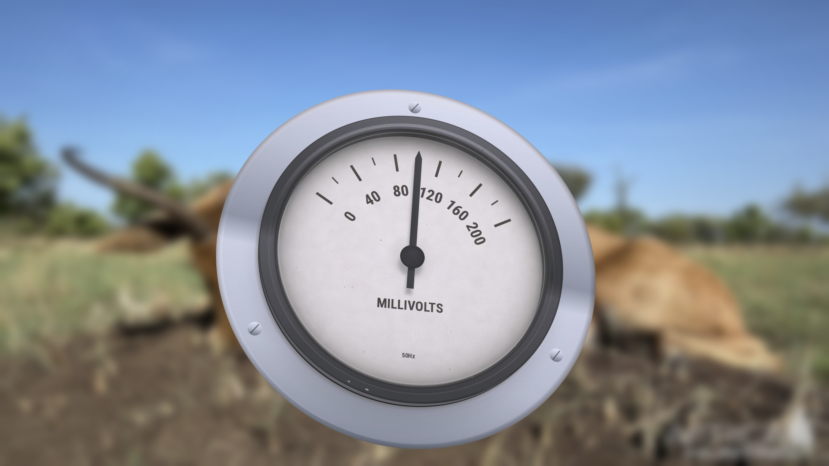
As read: value=100 unit=mV
